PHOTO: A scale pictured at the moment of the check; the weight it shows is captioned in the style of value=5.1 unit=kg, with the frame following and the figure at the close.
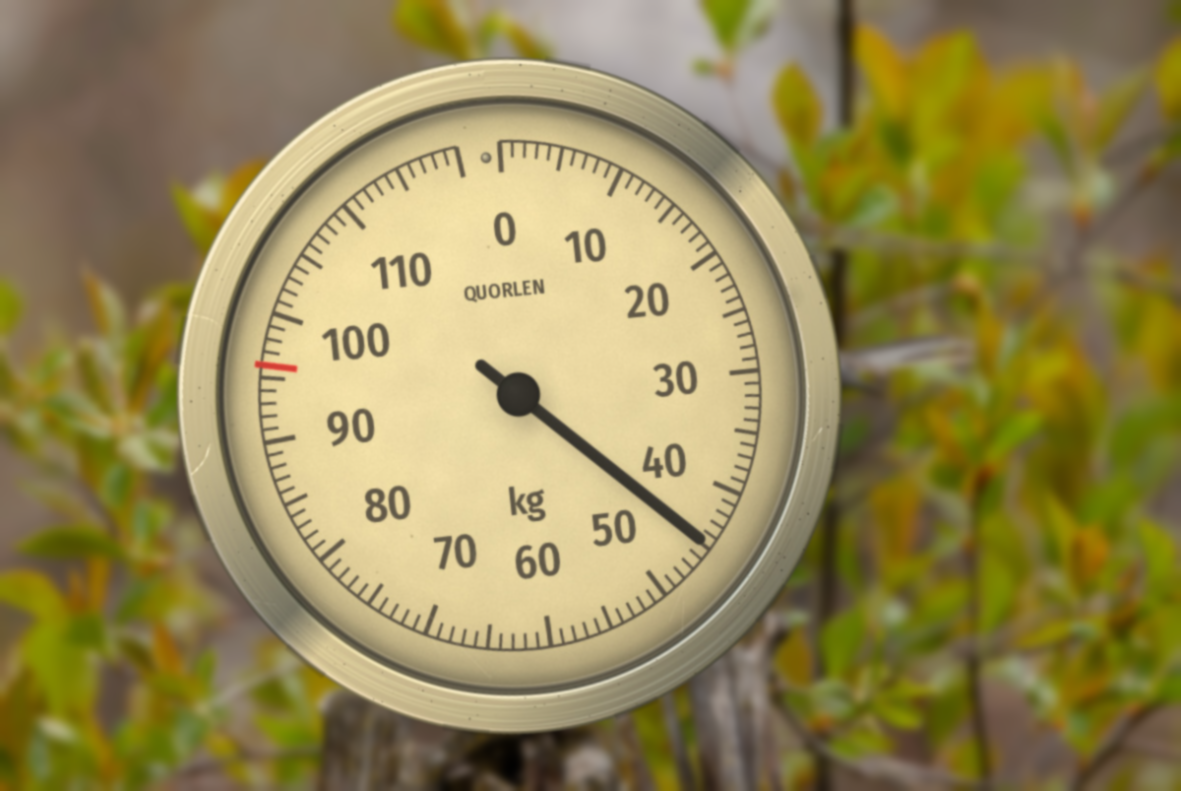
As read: value=45 unit=kg
